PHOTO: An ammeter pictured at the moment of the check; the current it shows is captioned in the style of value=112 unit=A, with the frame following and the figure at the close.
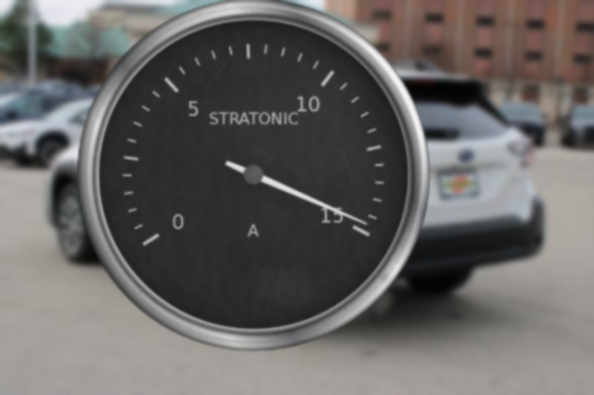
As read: value=14.75 unit=A
